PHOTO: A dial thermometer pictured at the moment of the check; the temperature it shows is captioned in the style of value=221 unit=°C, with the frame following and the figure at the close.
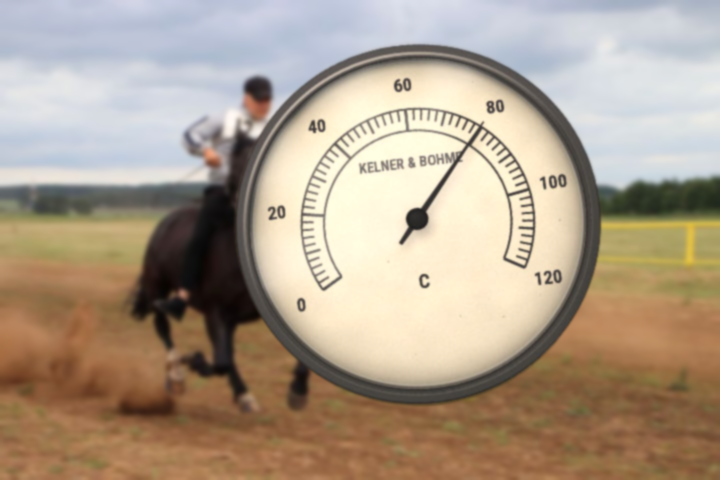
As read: value=80 unit=°C
